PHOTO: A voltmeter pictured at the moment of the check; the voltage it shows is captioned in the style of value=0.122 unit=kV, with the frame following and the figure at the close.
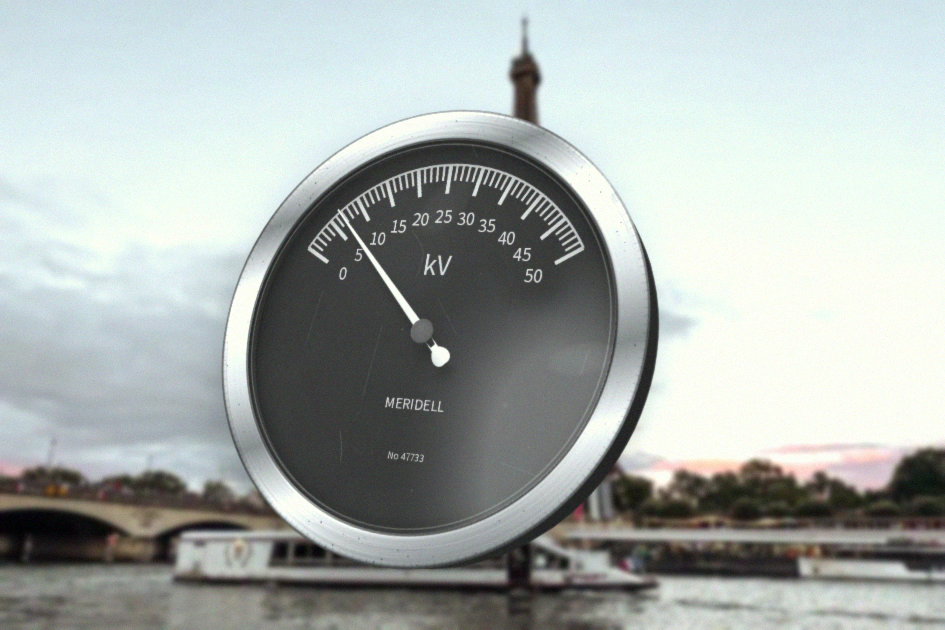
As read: value=7 unit=kV
